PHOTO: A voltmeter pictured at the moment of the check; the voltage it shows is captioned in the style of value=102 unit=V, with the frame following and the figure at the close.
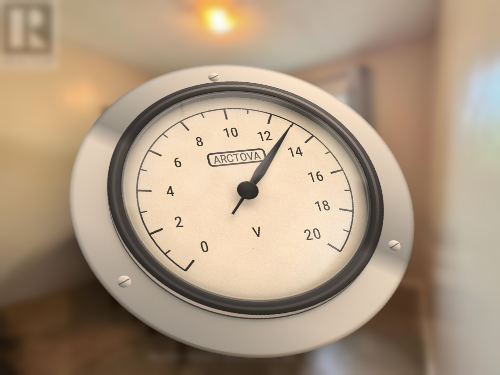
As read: value=13 unit=V
